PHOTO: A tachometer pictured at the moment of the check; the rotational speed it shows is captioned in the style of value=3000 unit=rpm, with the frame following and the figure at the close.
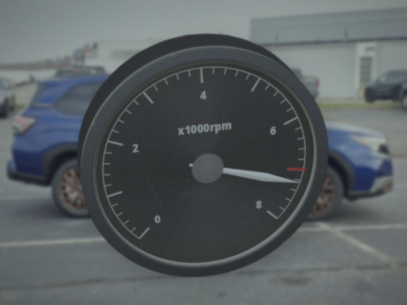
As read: value=7200 unit=rpm
